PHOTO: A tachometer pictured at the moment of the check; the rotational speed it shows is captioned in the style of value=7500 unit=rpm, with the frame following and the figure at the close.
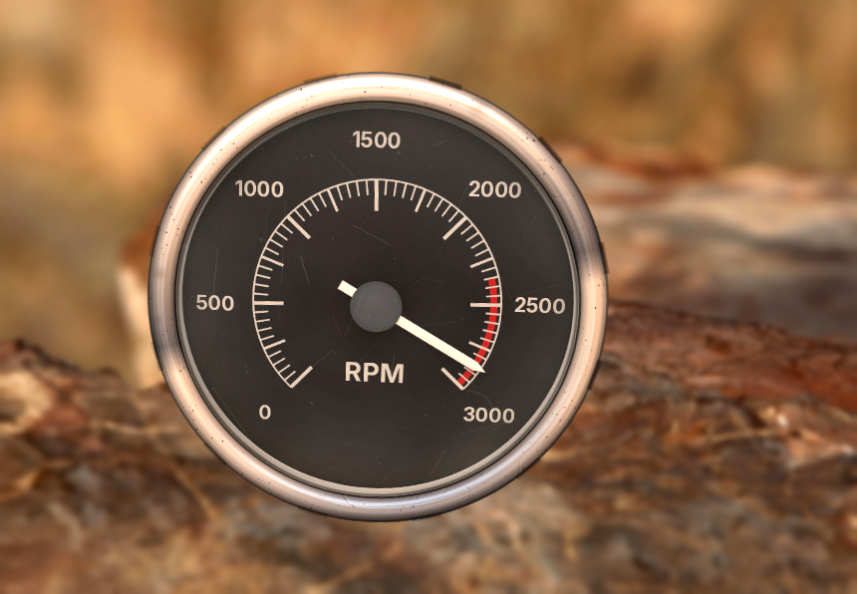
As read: value=2850 unit=rpm
